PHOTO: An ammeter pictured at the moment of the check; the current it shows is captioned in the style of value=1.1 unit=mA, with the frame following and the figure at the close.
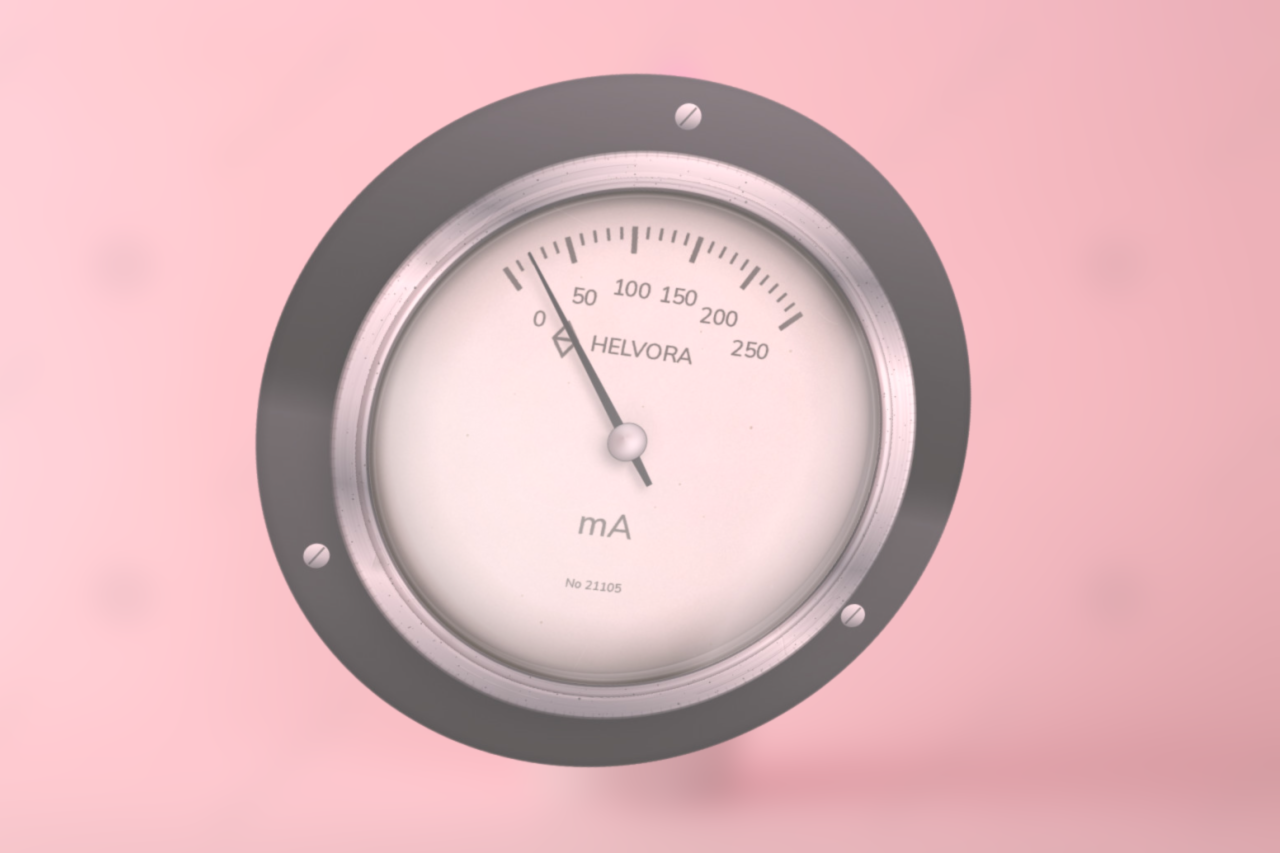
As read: value=20 unit=mA
